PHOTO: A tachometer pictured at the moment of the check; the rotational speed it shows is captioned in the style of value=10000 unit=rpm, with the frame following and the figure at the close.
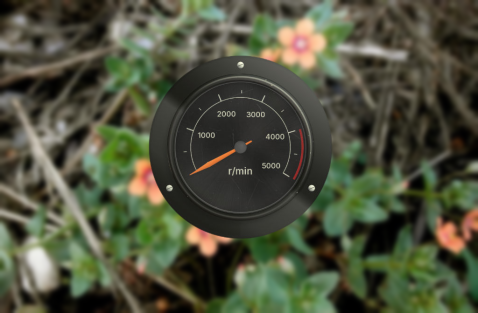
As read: value=0 unit=rpm
